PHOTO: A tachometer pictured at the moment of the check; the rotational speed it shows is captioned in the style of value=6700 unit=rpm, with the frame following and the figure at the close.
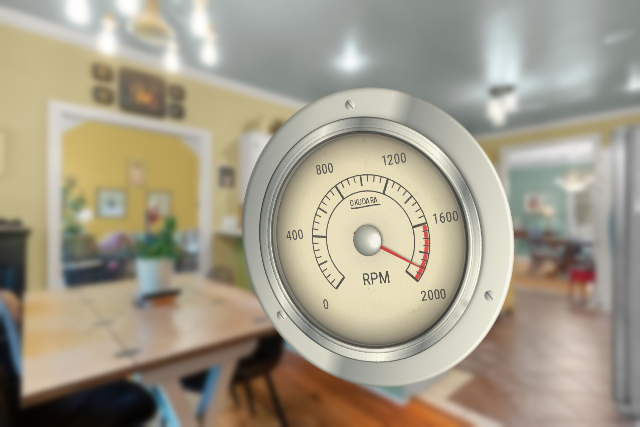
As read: value=1900 unit=rpm
